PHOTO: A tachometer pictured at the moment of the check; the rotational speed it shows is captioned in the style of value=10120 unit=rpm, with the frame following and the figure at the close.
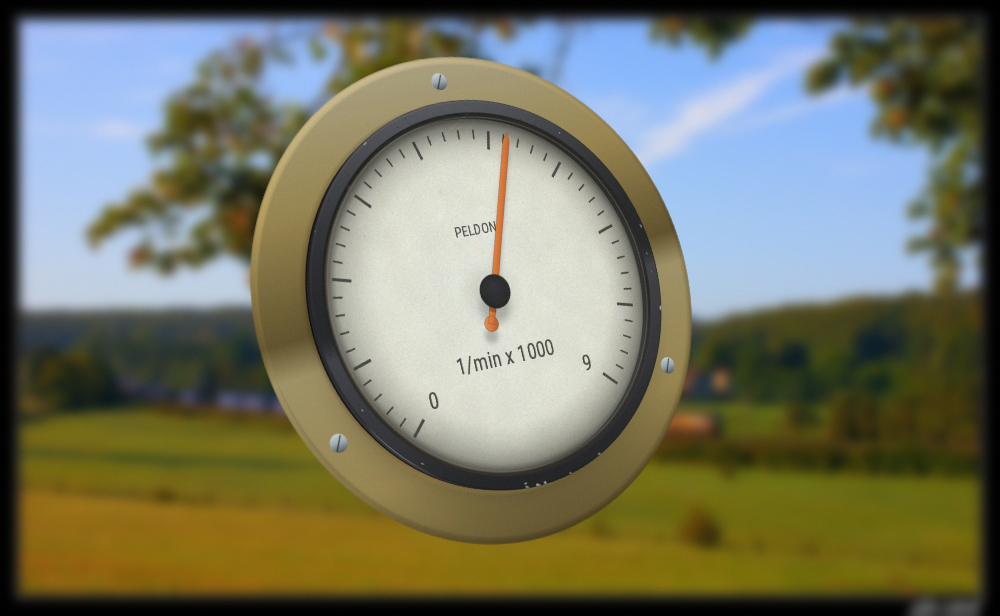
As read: value=5200 unit=rpm
